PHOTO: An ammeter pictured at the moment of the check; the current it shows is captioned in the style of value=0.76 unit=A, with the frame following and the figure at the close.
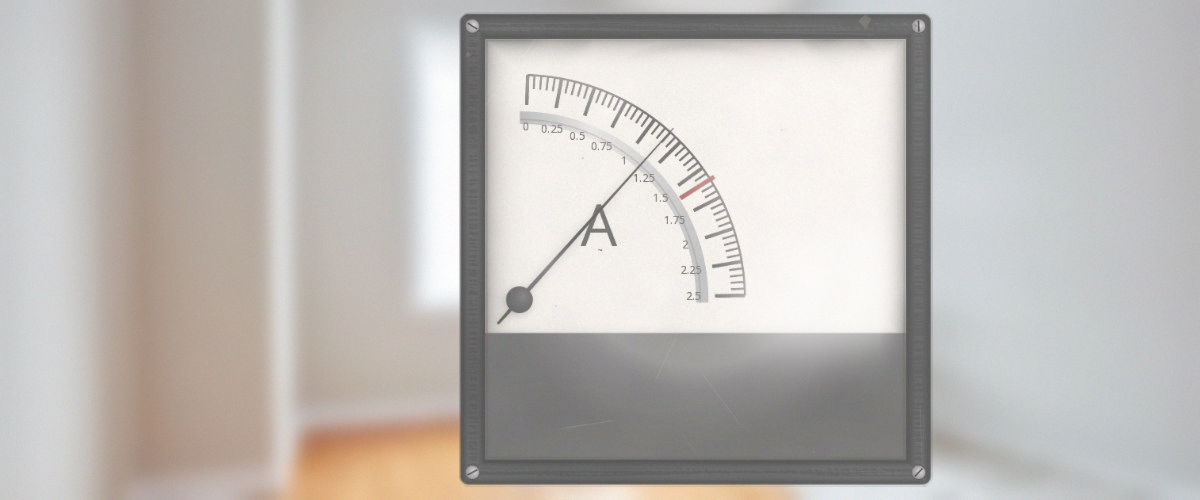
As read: value=1.15 unit=A
